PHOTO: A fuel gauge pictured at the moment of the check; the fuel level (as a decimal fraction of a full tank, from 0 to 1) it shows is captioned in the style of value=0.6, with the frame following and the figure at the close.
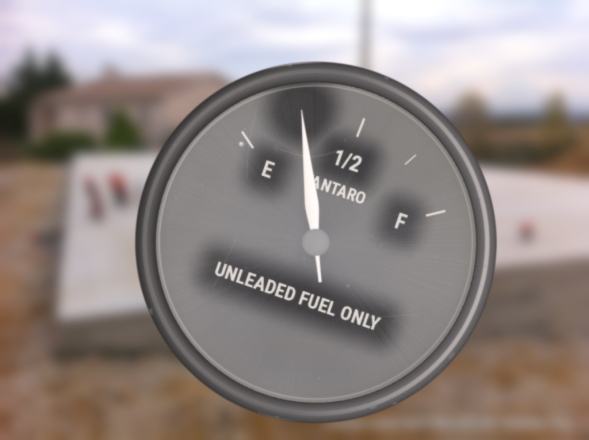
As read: value=0.25
